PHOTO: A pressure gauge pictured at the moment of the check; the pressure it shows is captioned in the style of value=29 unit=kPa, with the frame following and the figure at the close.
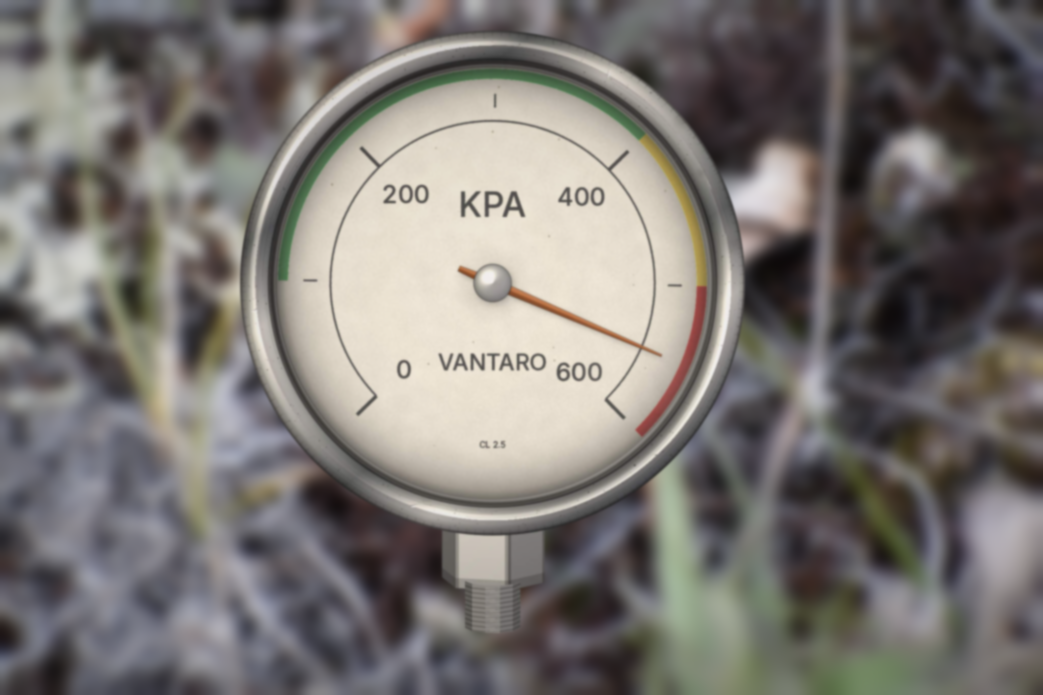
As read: value=550 unit=kPa
